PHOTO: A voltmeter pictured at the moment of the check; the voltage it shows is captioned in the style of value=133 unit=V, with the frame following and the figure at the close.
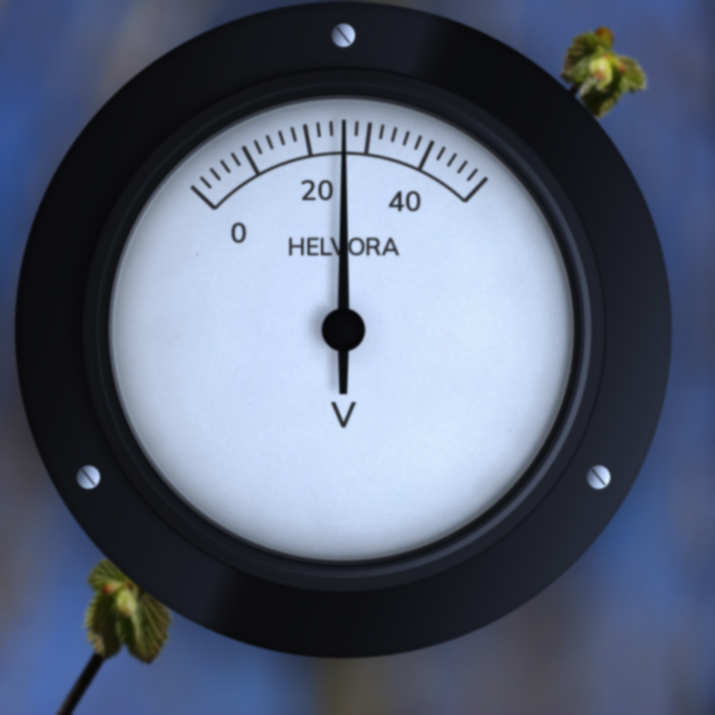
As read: value=26 unit=V
